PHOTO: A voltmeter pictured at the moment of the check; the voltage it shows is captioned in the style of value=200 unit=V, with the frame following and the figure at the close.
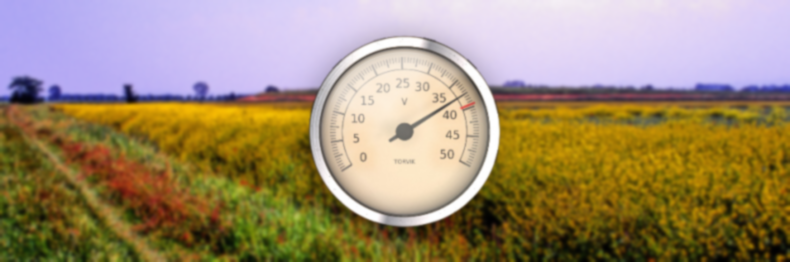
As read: value=37.5 unit=V
